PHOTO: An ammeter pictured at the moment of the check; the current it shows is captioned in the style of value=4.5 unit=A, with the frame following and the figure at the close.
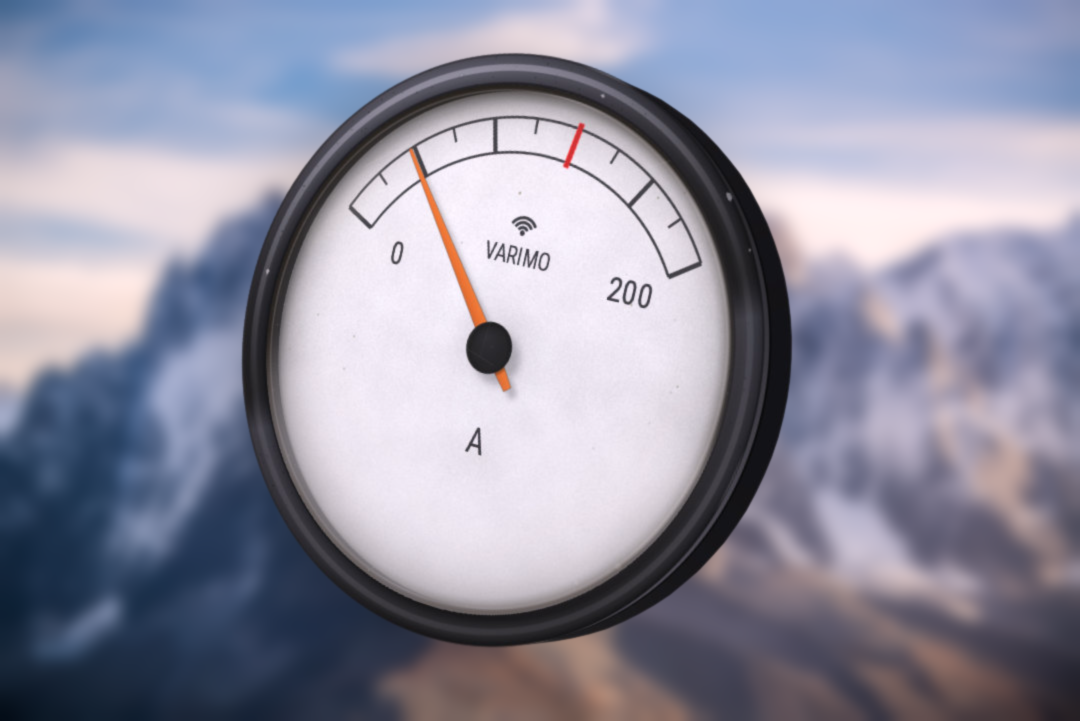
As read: value=40 unit=A
